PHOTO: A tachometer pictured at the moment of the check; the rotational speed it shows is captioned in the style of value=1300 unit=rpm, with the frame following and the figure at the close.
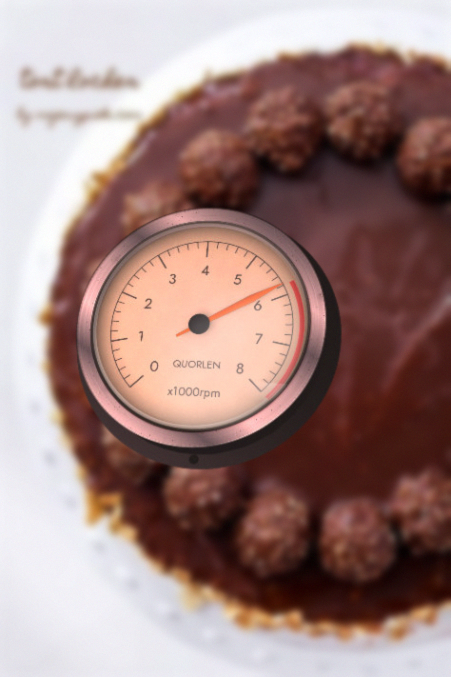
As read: value=5800 unit=rpm
